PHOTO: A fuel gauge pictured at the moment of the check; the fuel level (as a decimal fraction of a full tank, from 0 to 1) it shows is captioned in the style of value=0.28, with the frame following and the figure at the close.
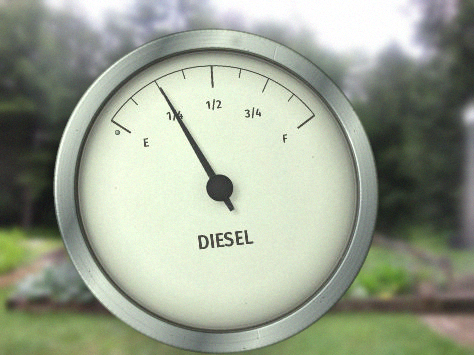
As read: value=0.25
